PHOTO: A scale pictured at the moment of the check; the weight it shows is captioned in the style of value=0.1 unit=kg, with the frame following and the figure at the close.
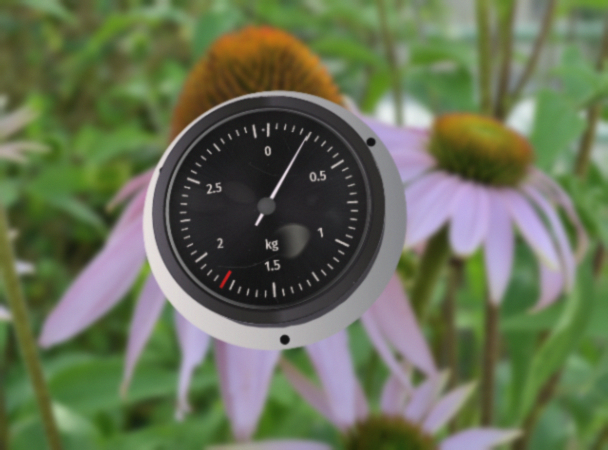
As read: value=0.25 unit=kg
